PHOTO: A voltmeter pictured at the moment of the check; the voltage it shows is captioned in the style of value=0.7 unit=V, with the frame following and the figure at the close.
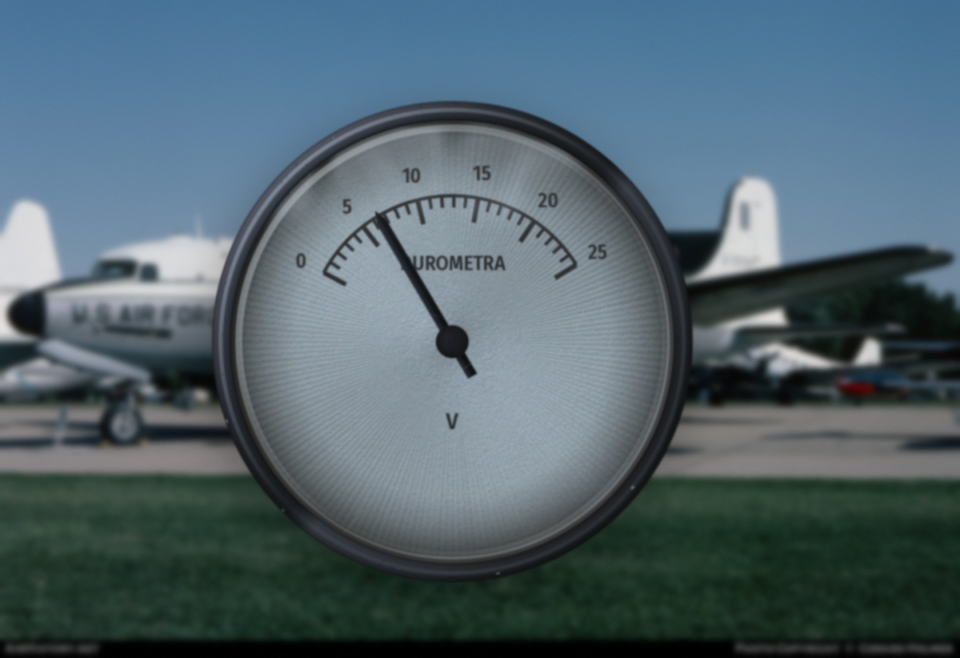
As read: value=6.5 unit=V
